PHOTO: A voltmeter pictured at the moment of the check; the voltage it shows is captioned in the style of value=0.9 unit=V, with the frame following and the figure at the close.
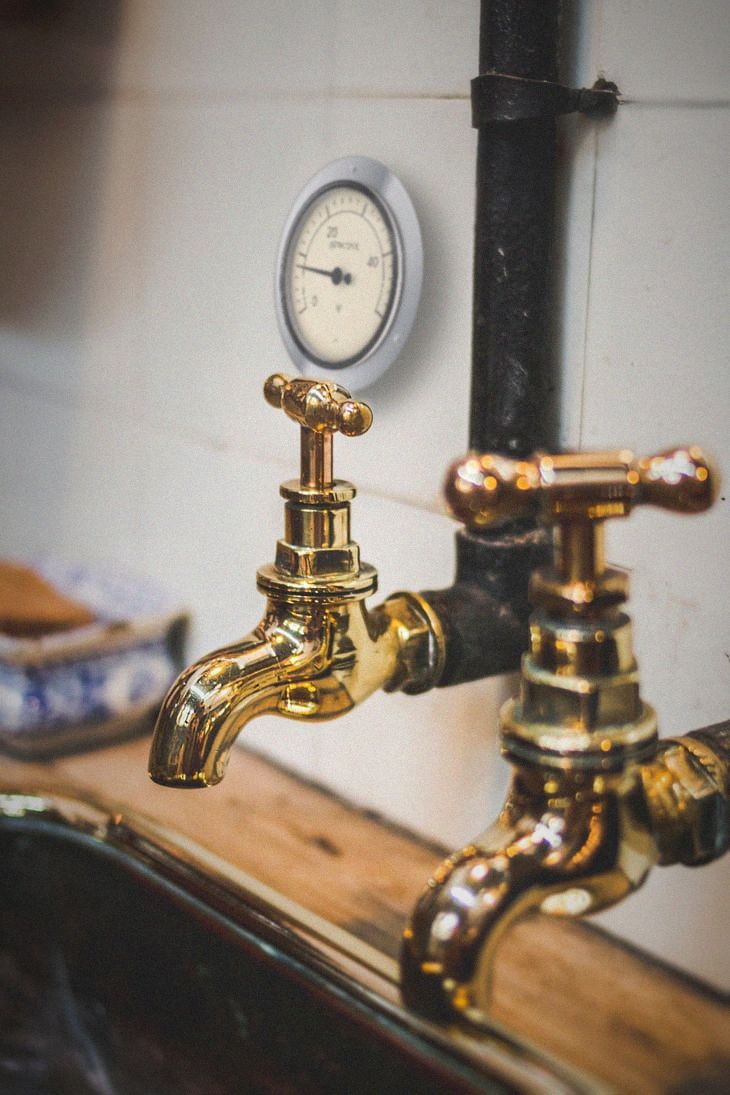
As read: value=8 unit=V
